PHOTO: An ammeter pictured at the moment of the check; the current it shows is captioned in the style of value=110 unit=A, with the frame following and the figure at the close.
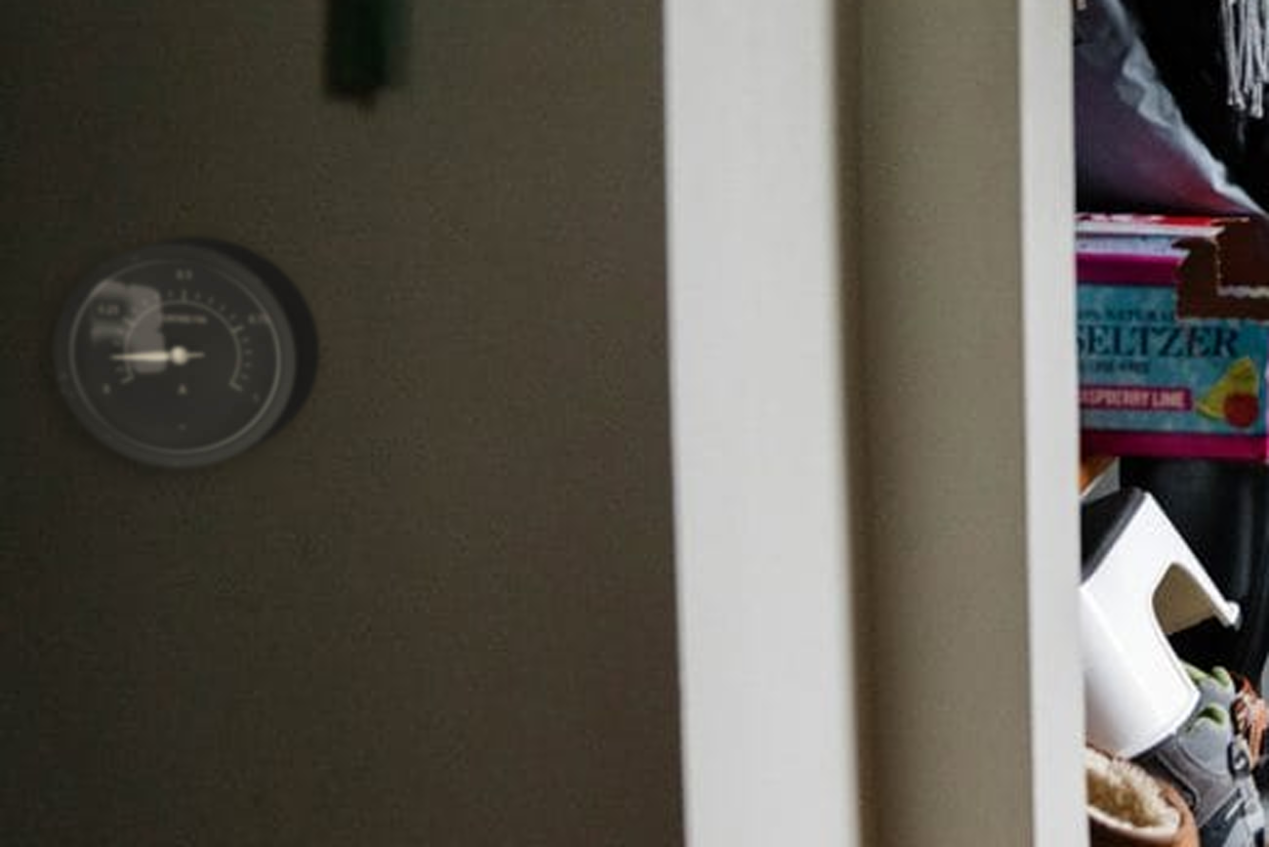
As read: value=0.1 unit=A
